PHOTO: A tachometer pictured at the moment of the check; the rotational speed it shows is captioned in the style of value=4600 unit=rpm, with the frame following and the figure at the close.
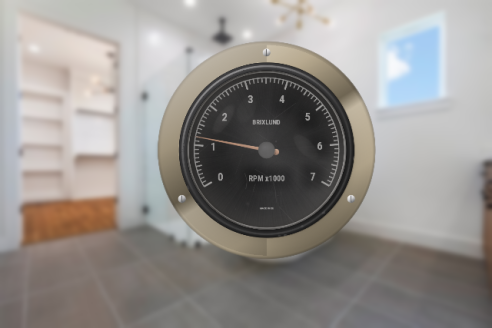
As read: value=1200 unit=rpm
